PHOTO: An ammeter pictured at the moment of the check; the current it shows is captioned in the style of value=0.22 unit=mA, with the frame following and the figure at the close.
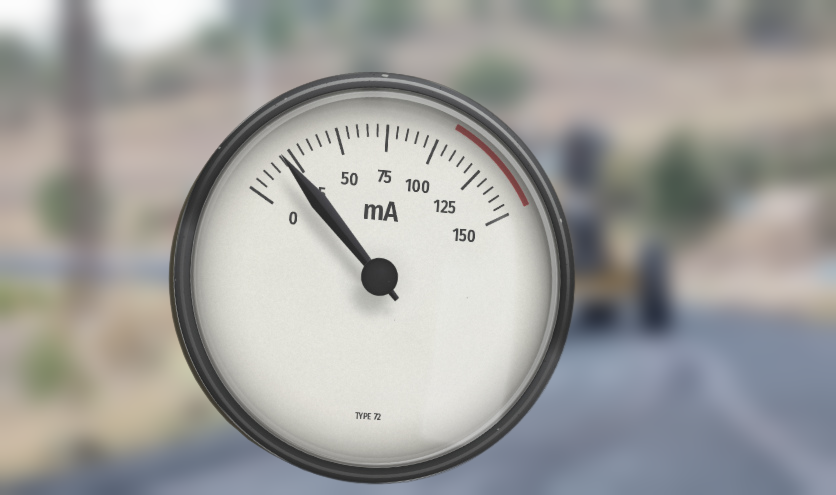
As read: value=20 unit=mA
